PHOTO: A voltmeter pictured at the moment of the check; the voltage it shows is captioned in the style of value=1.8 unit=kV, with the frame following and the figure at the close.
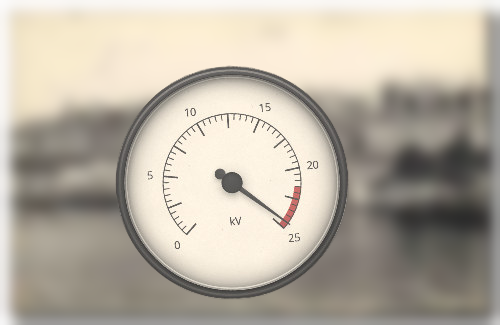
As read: value=24.5 unit=kV
